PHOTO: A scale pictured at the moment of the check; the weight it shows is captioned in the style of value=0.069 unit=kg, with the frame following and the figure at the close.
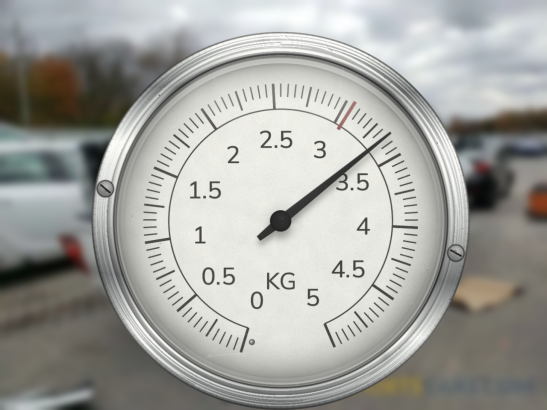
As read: value=3.35 unit=kg
